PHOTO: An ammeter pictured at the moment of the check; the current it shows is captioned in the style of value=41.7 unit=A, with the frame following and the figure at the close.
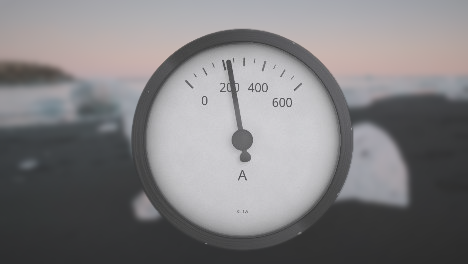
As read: value=225 unit=A
